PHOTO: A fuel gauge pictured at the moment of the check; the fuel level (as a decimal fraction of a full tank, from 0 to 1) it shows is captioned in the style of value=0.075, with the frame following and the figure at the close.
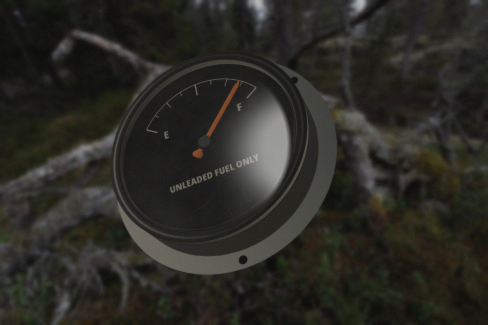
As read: value=0.875
